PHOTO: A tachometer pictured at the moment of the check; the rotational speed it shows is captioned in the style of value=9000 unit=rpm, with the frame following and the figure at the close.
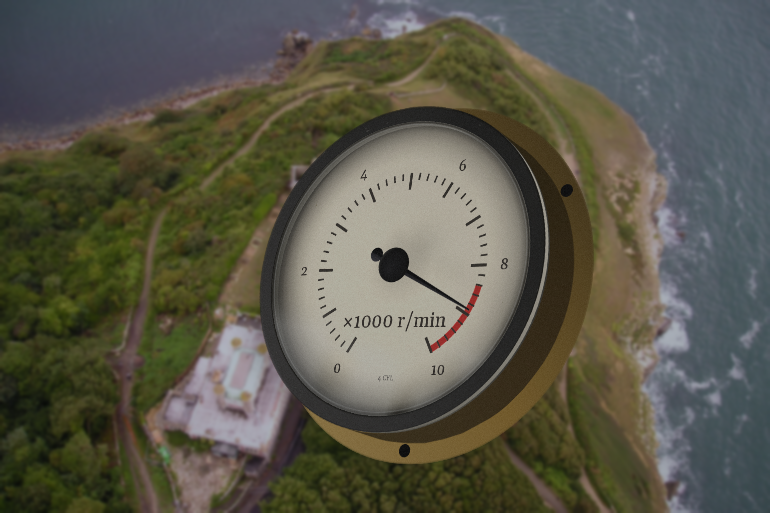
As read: value=8900 unit=rpm
